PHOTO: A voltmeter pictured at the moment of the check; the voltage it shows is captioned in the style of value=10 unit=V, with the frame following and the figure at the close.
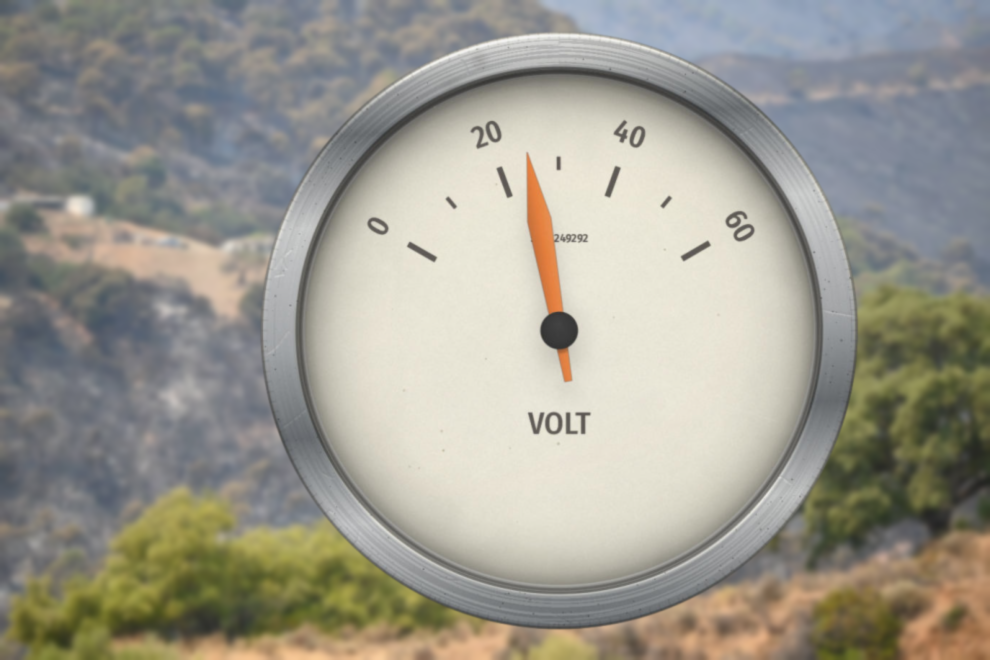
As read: value=25 unit=V
